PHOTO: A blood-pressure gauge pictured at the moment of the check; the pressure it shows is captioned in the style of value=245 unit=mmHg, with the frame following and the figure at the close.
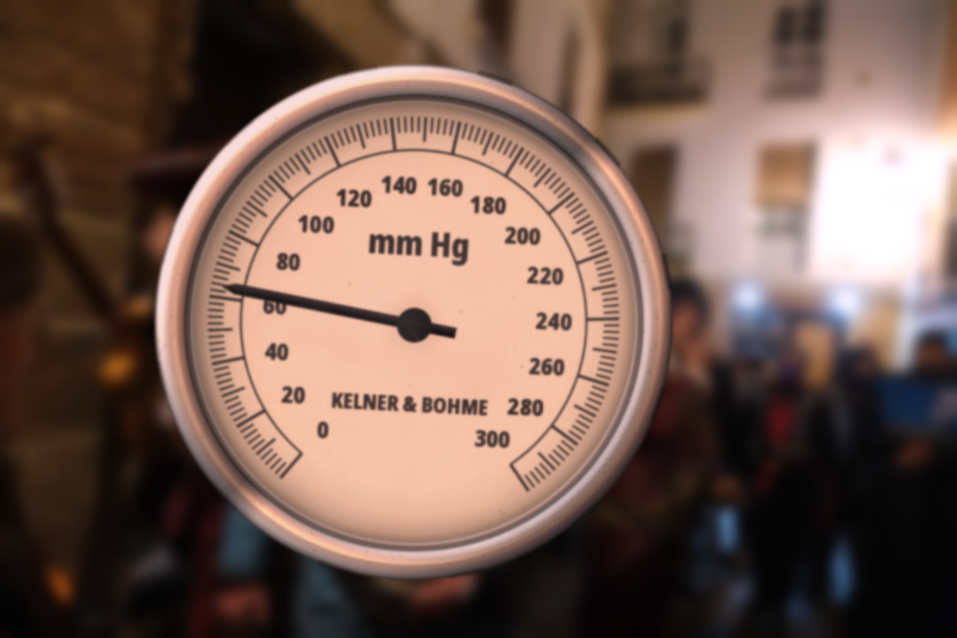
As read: value=64 unit=mmHg
